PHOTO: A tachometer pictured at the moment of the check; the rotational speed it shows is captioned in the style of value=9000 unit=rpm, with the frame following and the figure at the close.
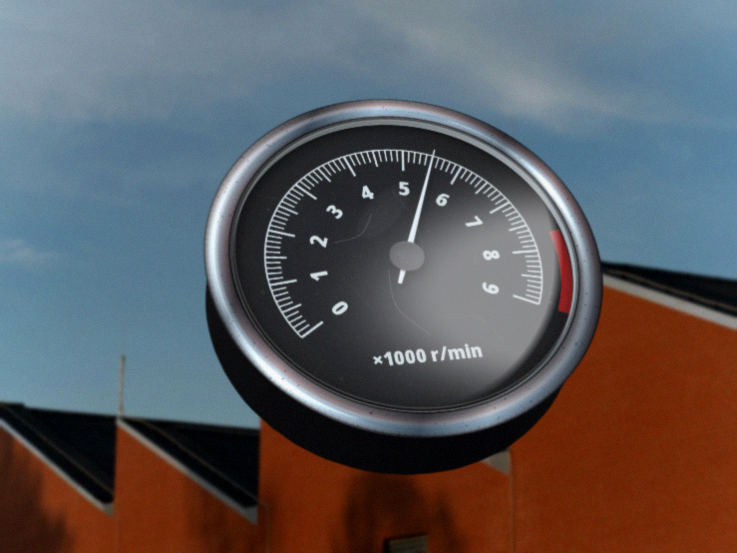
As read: value=5500 unit=rpm
